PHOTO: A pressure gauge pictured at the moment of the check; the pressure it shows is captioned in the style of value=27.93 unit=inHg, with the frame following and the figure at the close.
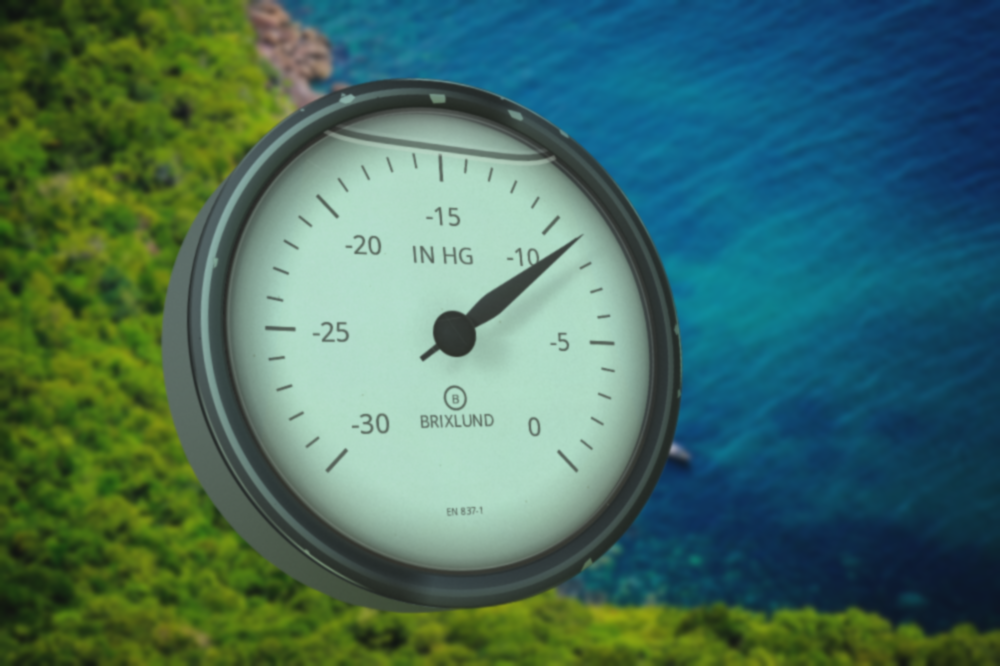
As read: value=-9 unit=inHg
